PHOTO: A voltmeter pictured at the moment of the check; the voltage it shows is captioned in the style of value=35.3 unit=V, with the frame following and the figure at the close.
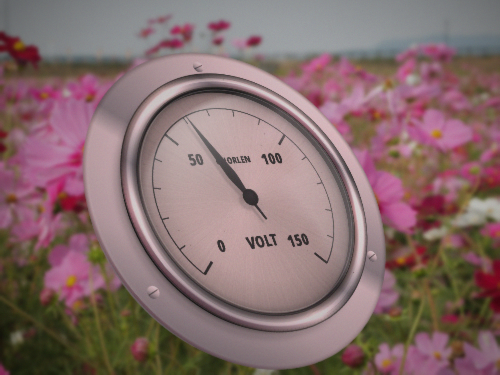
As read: value=60 unit=V
